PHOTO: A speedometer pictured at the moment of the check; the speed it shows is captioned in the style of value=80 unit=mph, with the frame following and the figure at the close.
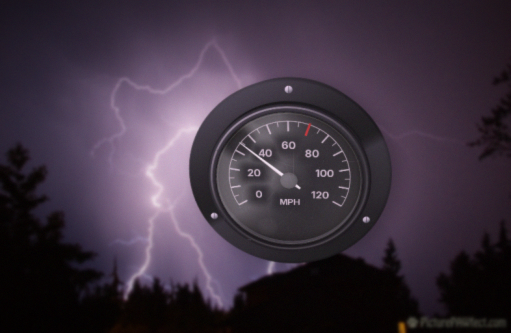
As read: value=35 unit=mph
